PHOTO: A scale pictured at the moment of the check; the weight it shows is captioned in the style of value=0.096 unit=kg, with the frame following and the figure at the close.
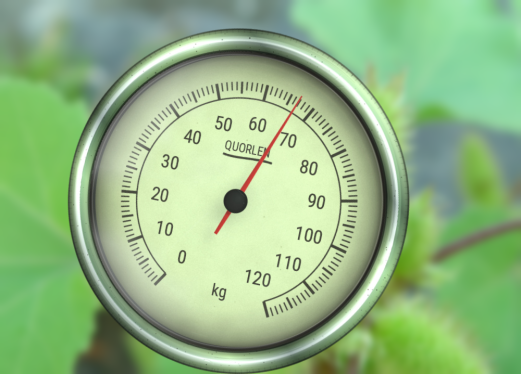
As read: value=67 unit=kg
